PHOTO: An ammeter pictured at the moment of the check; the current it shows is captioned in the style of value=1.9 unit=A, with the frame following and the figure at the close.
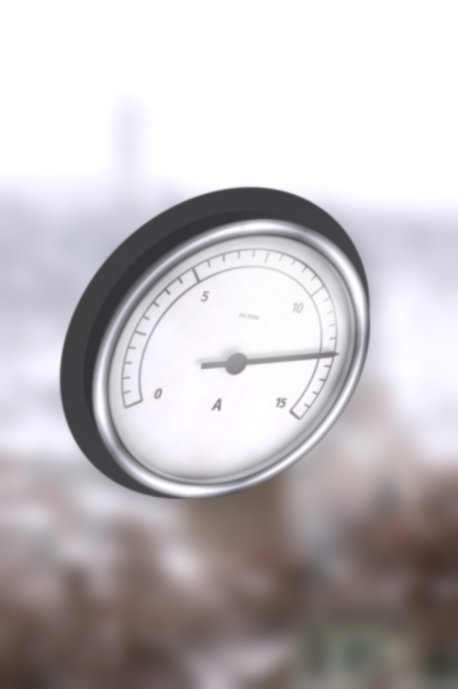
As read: value=12.5 unit=A
